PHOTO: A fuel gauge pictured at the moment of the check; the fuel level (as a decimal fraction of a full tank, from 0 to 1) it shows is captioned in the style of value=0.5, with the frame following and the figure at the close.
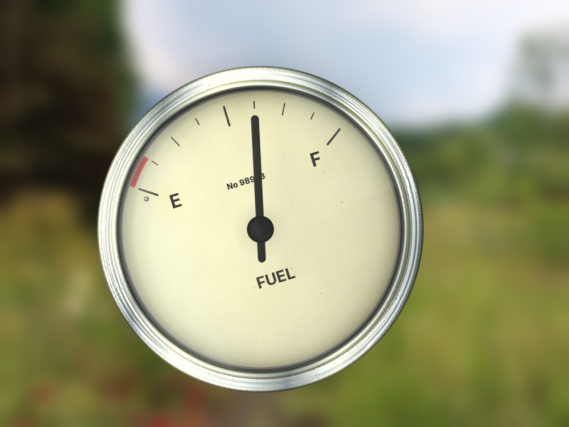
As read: value=0.625
